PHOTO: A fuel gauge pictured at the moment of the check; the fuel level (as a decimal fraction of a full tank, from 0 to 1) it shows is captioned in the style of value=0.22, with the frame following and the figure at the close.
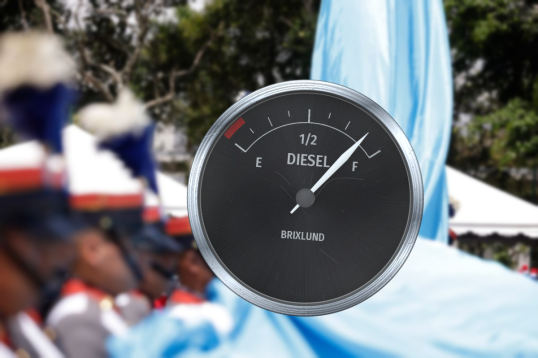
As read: value=0.875
